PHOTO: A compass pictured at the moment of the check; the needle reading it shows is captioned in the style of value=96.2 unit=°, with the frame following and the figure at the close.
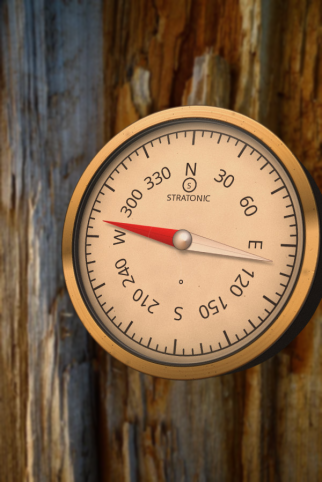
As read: value=280 unit=°
